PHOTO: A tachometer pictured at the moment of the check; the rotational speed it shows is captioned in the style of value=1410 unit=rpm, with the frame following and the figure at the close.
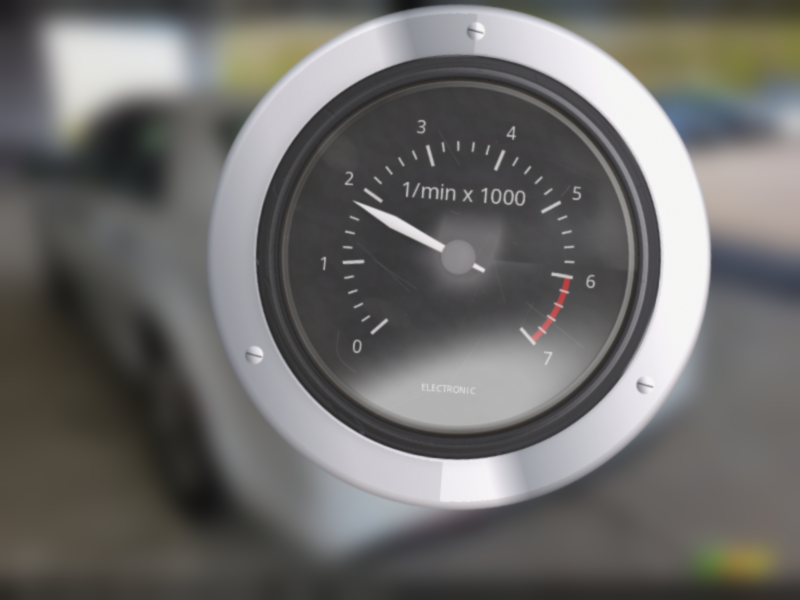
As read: value=1800 unit=rpm
